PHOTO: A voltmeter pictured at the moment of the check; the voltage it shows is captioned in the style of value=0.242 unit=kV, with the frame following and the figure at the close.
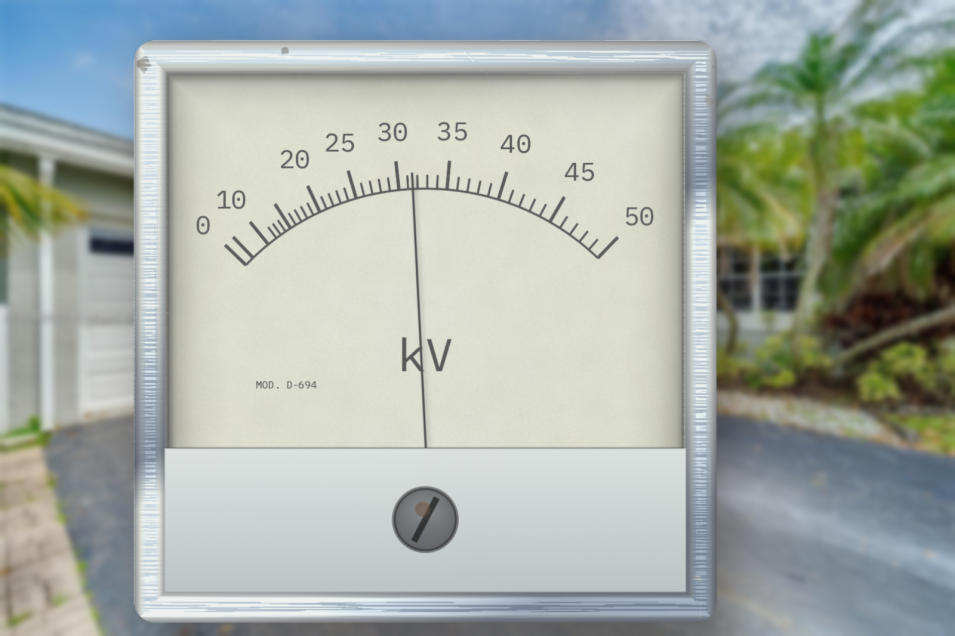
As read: value=31.5 unit=kV
